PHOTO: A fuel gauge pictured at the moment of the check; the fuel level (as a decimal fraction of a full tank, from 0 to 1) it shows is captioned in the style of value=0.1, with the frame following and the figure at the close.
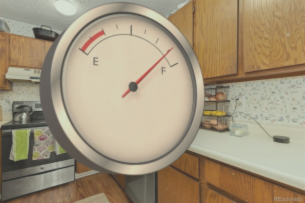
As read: value=0.875
